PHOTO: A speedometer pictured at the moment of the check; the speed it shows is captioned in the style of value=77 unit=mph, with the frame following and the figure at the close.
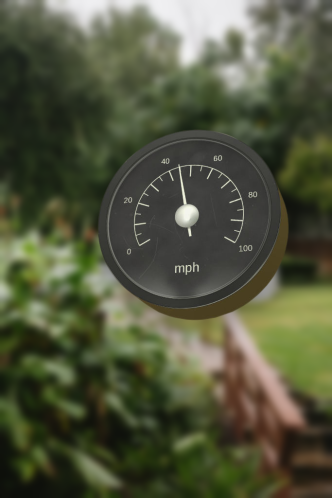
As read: value=45 unit=mph
